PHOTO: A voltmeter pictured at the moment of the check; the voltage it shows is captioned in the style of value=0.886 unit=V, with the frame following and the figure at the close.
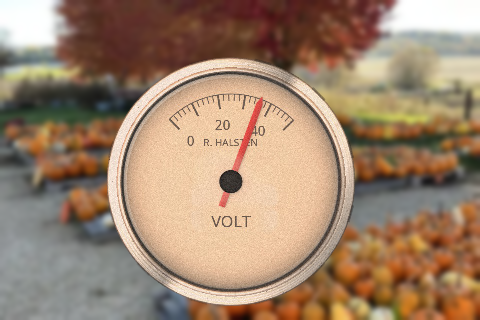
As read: value=36 unit=V
